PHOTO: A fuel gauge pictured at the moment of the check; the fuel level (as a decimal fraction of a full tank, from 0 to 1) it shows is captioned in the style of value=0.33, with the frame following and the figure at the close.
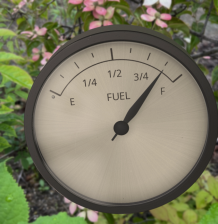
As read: value=0.875
